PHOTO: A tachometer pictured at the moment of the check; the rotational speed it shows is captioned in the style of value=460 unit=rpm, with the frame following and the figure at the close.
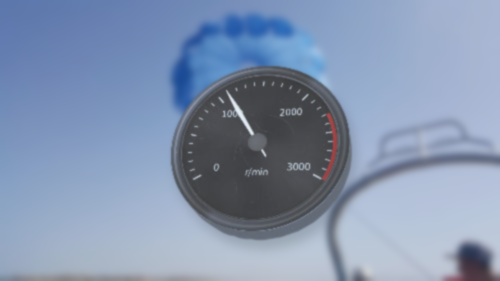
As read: value=1100 unit=rpm
